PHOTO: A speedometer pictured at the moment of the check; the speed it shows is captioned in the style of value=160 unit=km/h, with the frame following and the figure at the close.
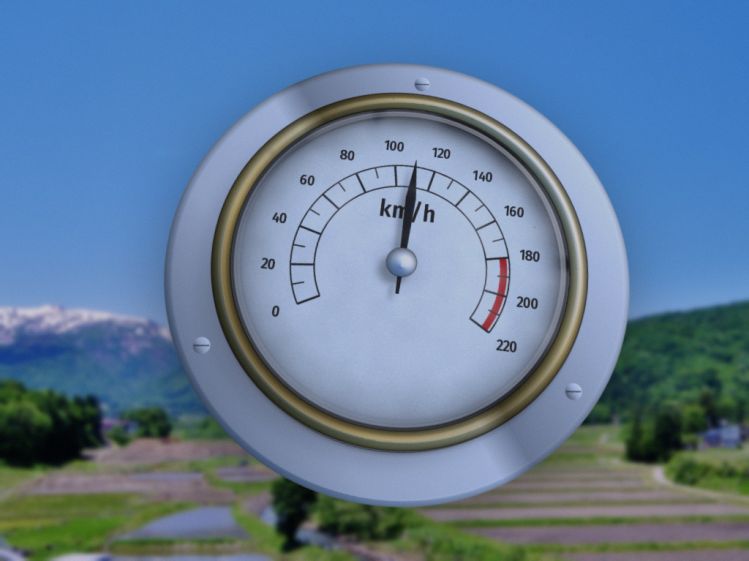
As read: value=110 unit=km/h
